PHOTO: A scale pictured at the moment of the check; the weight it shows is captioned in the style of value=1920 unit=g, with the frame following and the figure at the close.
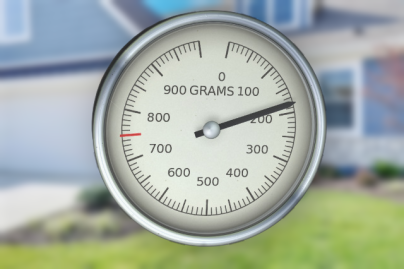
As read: value=180 unit=g
